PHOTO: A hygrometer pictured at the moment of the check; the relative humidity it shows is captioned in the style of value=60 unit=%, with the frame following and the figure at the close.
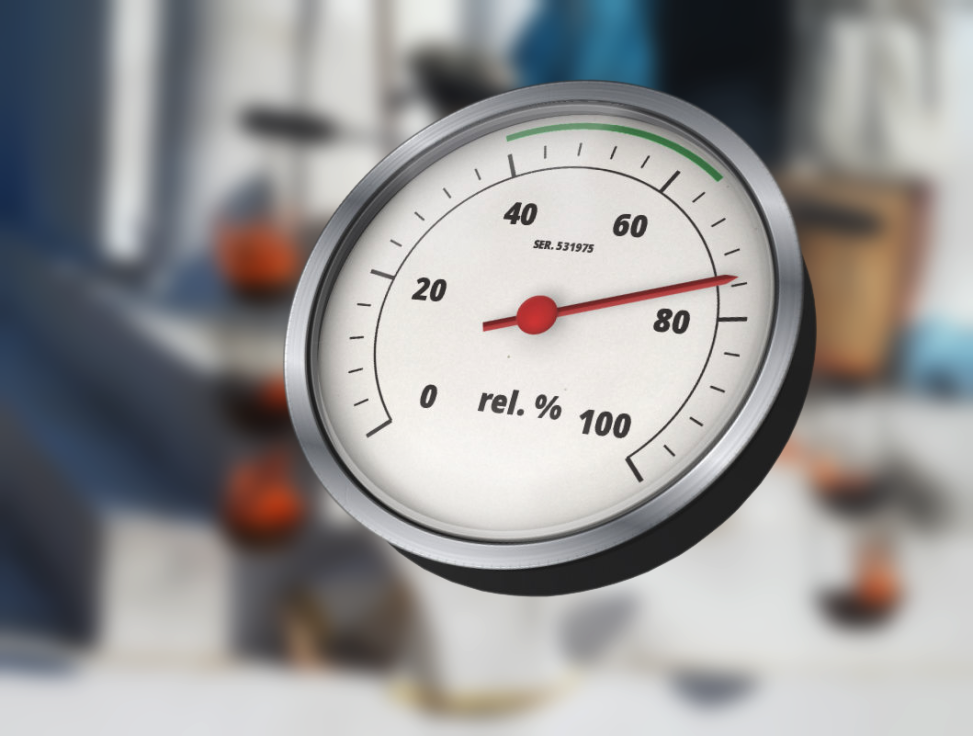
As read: value=76 unit=%
